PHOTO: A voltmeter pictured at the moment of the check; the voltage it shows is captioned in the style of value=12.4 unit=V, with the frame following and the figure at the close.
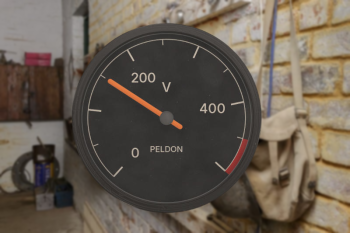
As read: value=150 unit=V
